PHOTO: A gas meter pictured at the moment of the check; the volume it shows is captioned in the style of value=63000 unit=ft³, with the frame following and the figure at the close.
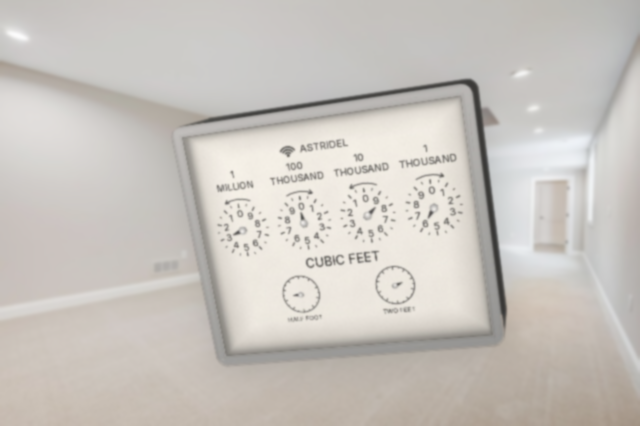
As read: value=298600 unit=ft³
